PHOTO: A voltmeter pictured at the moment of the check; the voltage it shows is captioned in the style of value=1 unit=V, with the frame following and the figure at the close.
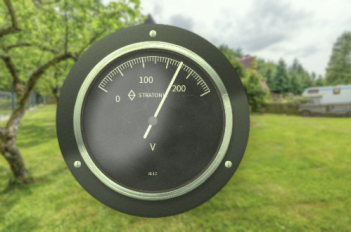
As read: value=175 unit=V
